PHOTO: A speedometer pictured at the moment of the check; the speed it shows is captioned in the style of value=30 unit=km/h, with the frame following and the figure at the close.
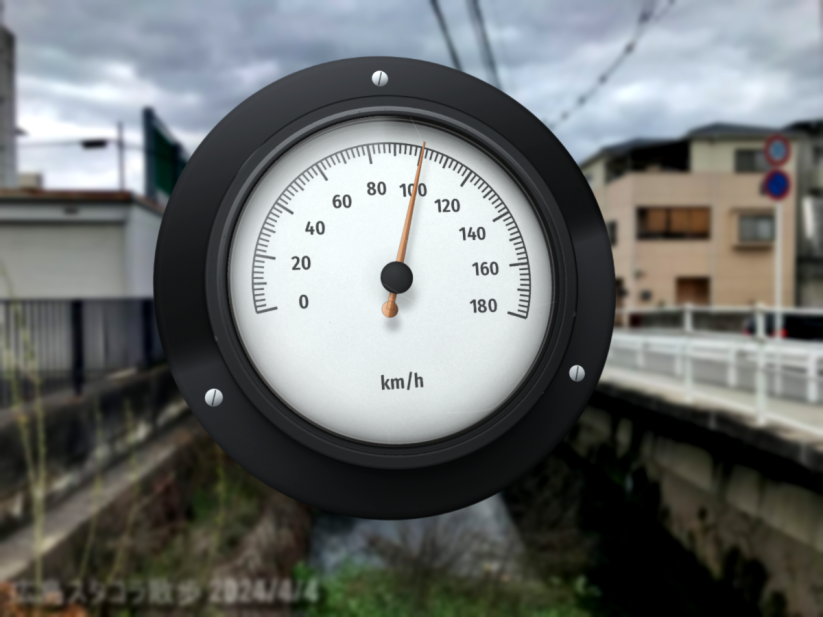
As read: value=100 unit=km/h
